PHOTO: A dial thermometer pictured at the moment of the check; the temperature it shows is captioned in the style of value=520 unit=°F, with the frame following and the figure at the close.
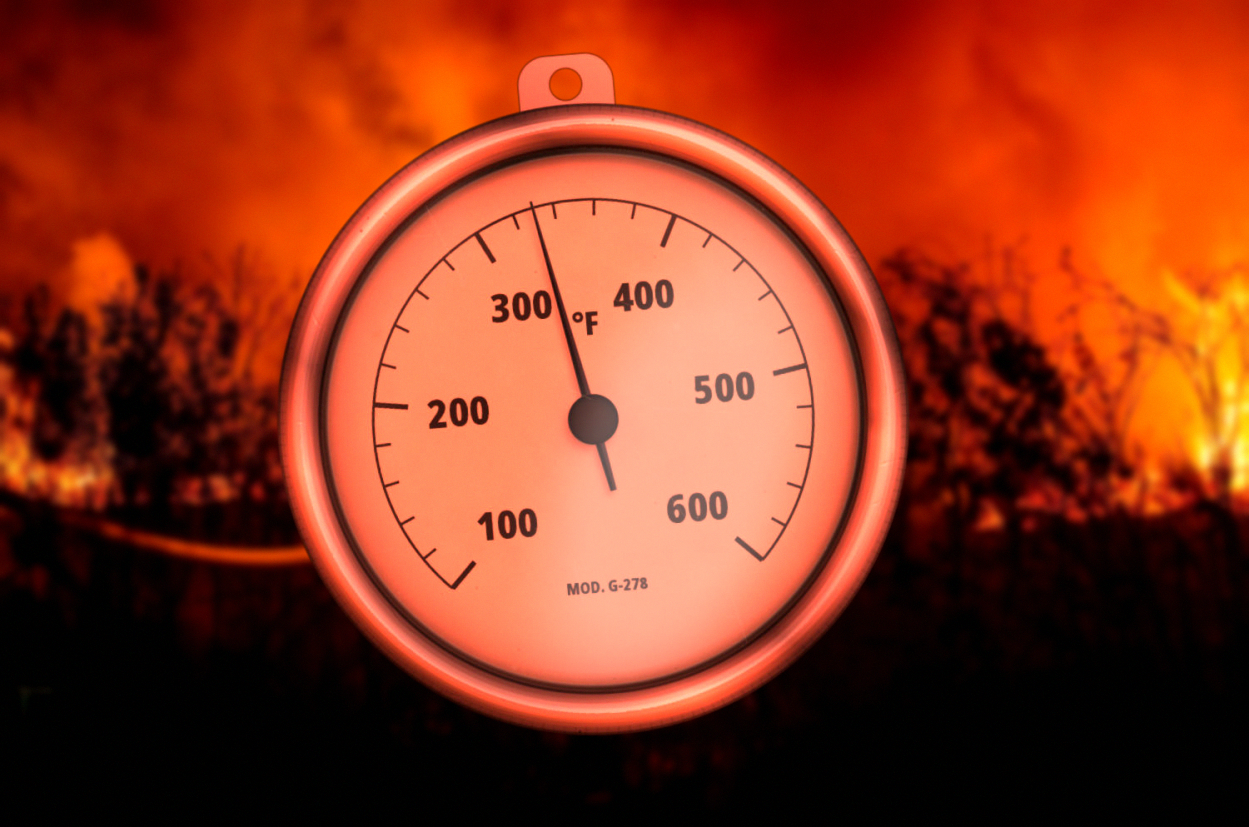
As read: value=330 unit=°F
